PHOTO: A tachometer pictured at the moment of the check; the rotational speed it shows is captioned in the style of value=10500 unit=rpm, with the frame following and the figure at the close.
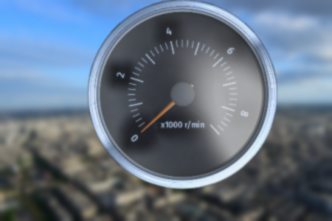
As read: value=0 unit=rpm
